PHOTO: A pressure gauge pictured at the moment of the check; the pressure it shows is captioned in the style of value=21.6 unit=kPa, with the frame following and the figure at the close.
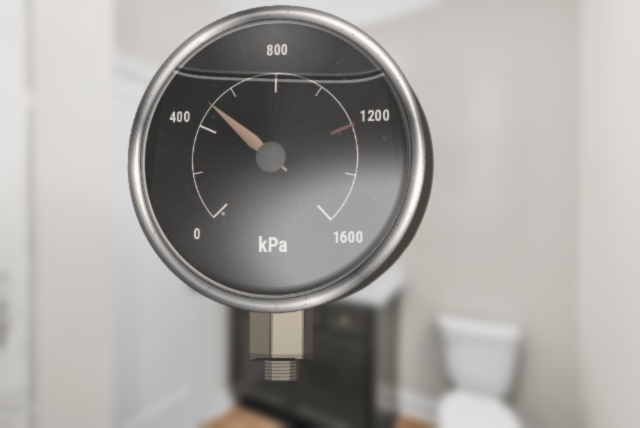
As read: value=500 unit=kPa
